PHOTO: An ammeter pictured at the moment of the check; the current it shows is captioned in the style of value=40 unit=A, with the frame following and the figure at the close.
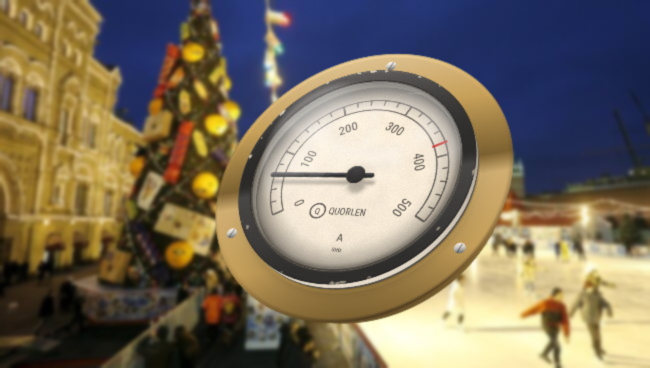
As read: value=60 unit=A
